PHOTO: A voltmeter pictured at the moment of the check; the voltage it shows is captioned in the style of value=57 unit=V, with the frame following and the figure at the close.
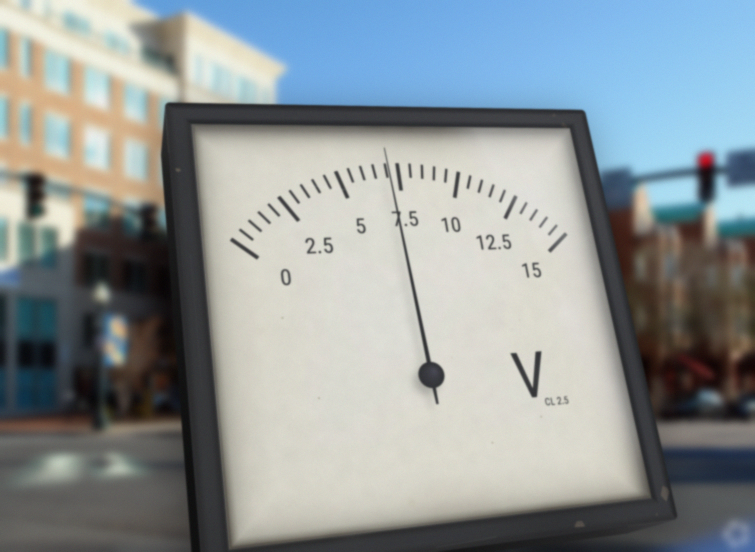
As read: value=7 unit=V
